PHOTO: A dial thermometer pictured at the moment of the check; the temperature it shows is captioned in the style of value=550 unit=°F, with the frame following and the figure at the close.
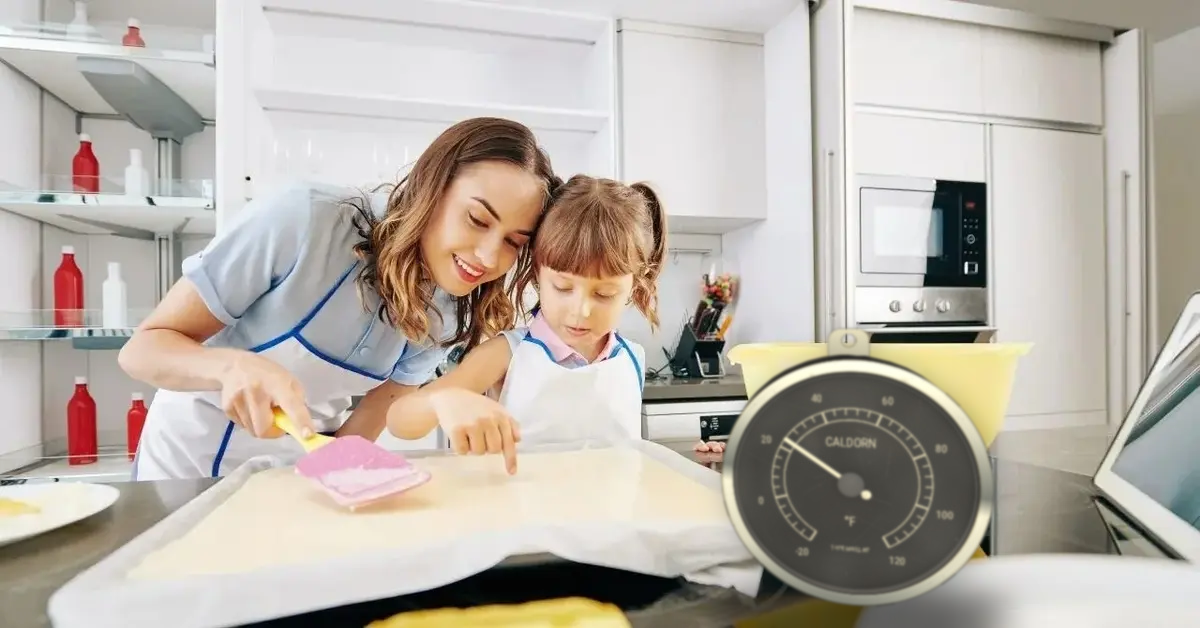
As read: value=24 unit=°F
